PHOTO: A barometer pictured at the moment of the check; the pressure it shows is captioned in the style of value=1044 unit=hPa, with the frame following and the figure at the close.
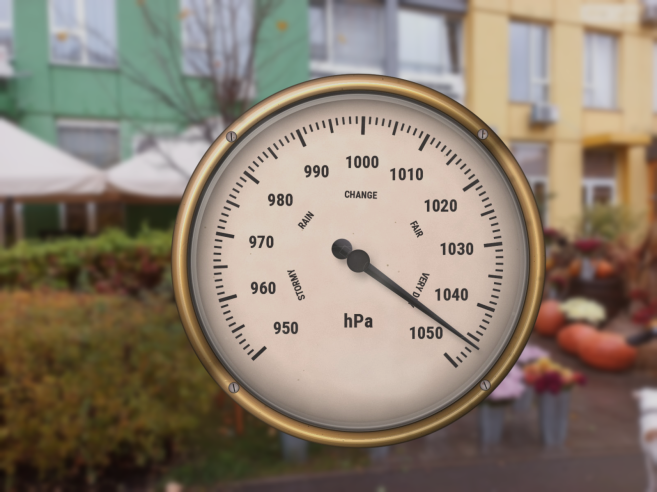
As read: value=1046 unit=hPa
